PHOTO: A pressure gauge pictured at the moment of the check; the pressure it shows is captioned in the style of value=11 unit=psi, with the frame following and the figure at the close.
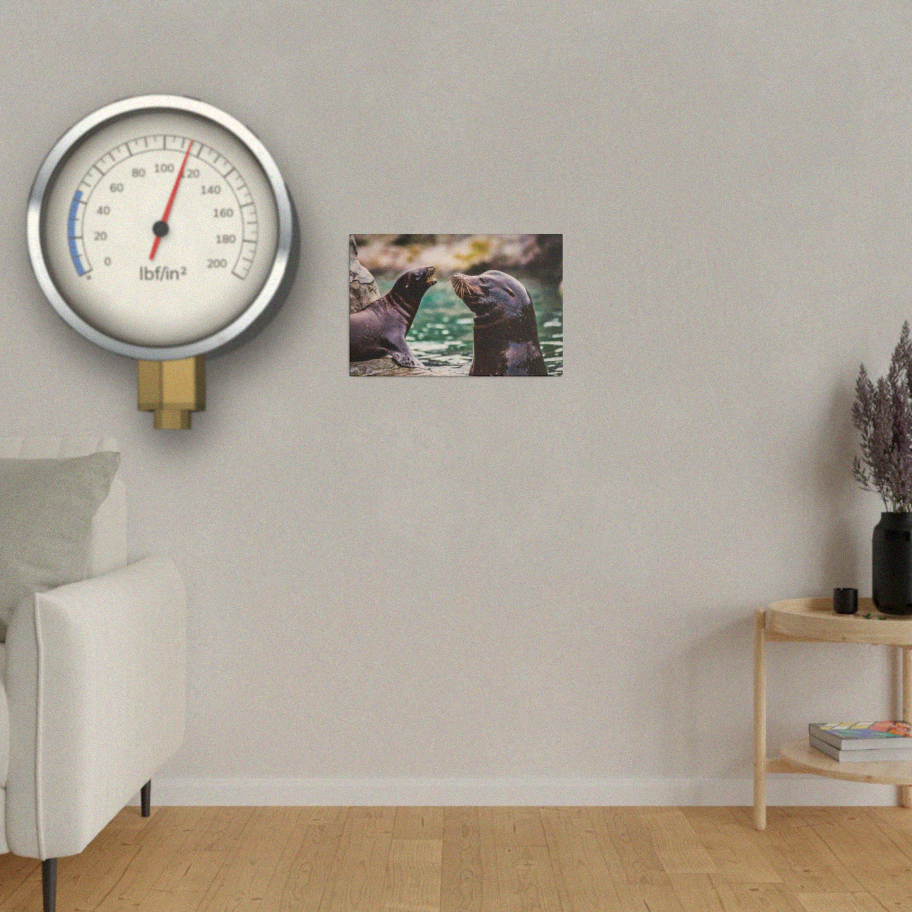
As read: value=115 unit=psi
